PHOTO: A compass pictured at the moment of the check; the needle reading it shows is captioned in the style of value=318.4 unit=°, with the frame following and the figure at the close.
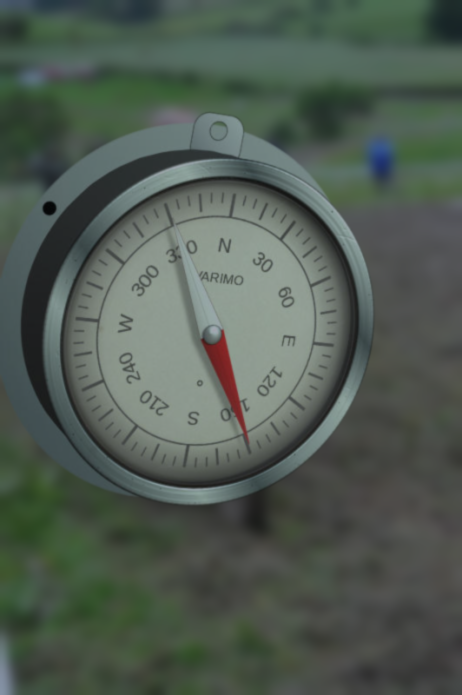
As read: value=150 unit=°
